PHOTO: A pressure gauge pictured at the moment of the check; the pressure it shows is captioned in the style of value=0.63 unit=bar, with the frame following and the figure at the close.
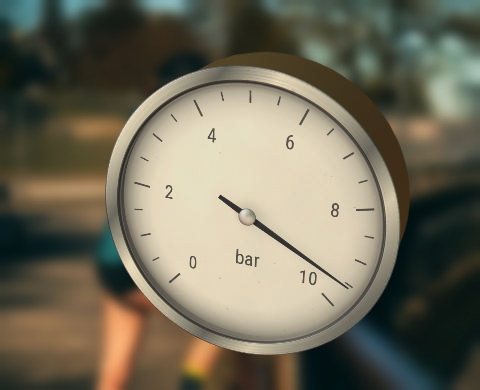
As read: value=9.5 unit=bar
